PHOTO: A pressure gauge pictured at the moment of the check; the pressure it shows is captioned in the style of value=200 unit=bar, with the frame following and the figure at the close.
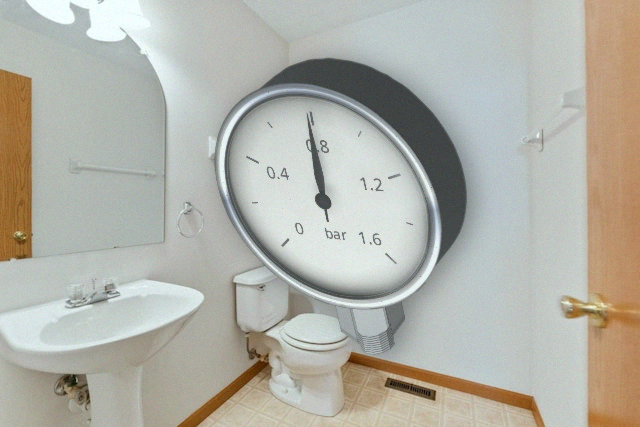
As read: value=0.8 unit=bar
